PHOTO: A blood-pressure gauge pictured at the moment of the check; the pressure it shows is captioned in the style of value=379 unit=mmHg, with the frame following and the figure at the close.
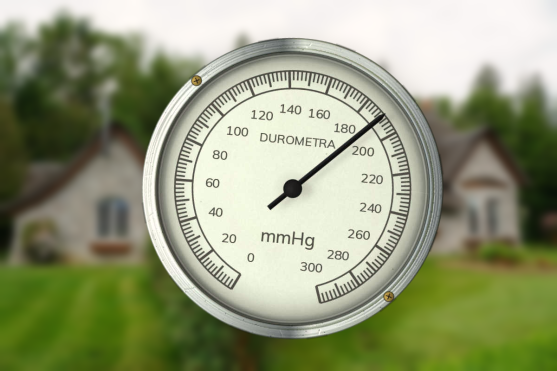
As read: value=190 unit=mmHg
